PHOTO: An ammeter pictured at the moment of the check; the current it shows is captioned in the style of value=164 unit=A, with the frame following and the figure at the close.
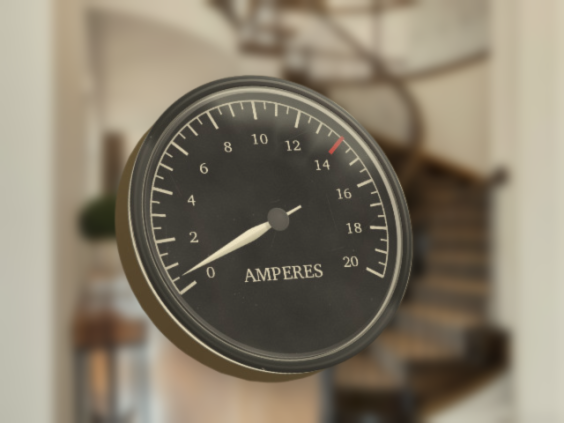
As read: value=0.5 unit=A
